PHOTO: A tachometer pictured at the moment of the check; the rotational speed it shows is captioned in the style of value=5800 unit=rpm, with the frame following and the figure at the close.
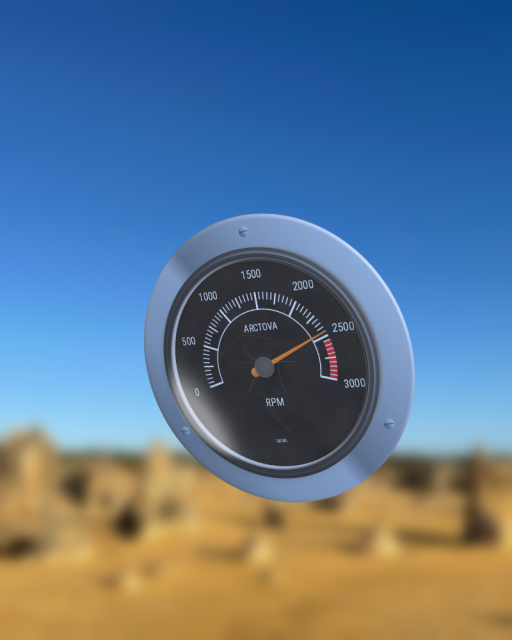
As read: value=2450 unit=rpm
